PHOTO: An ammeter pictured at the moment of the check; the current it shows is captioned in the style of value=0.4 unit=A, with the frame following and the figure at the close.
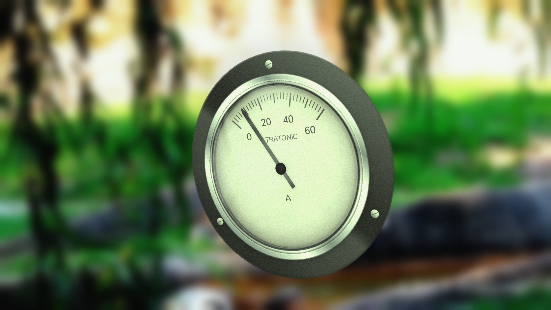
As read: value=10 unit=A
